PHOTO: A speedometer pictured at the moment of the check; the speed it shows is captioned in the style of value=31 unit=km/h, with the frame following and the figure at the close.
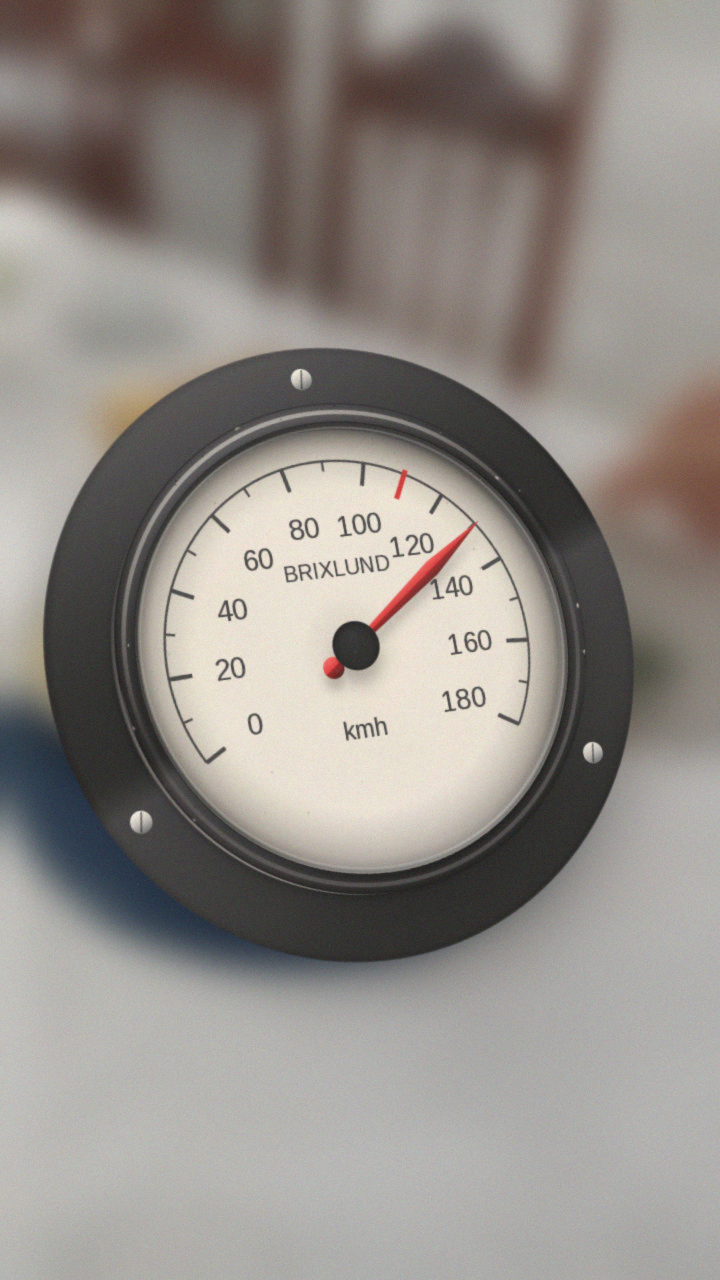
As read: value=130 unit=km/h
